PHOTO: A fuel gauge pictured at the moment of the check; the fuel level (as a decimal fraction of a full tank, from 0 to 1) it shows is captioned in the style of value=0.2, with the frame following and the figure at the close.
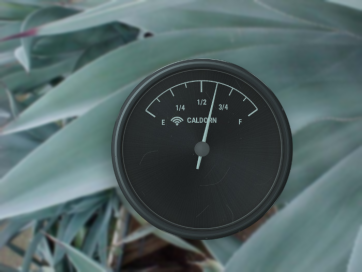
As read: value=0.625
